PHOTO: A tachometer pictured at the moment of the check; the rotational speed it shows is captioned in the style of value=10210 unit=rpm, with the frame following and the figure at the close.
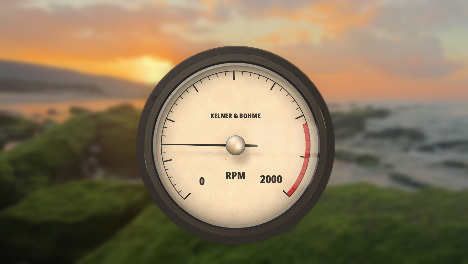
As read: value=350 unit=rpm
